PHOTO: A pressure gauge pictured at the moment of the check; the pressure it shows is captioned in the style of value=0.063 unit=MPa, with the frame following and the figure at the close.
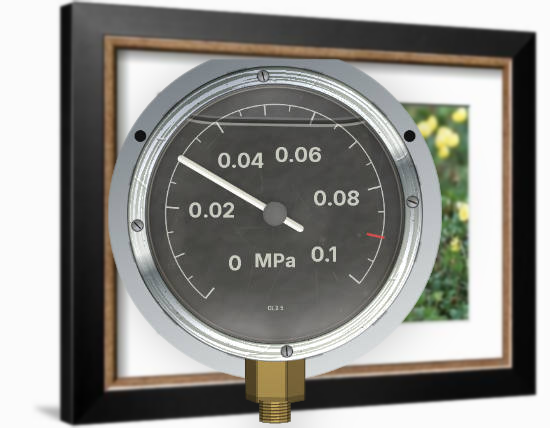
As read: value=0.03 unit=MPa
